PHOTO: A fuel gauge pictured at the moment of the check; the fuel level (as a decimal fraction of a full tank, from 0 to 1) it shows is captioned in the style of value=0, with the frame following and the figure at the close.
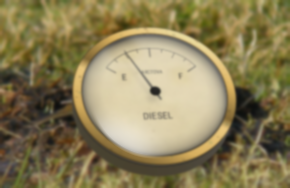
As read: value=0.25
